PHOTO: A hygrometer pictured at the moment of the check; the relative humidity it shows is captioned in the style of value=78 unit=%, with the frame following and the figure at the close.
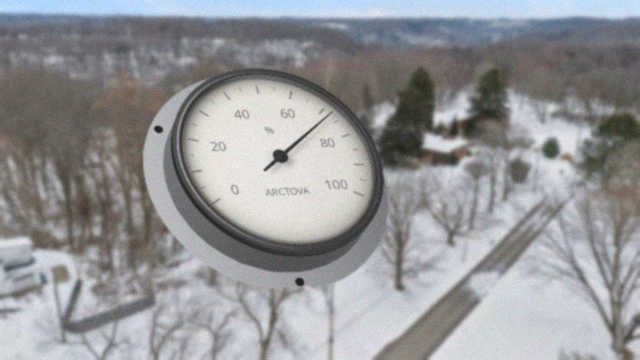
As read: value=72.5 unit=%
